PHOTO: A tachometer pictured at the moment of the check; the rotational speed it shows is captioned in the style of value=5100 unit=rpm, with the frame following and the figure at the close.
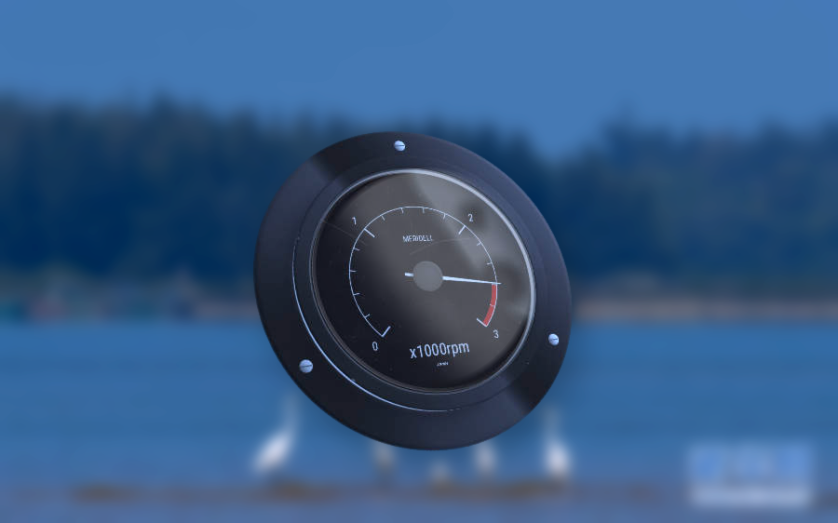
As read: value=2600 unit=rpm
